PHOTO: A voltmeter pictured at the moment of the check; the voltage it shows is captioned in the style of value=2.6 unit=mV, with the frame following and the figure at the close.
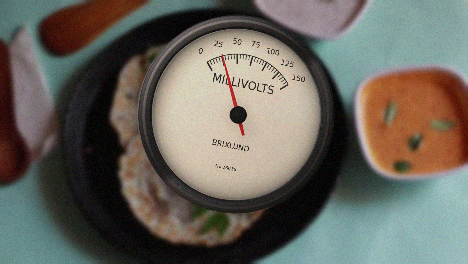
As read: value=25 unit=mV
